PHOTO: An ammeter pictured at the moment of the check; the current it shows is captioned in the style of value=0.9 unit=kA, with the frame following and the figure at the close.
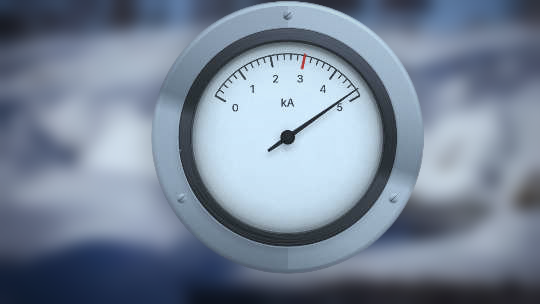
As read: value=4.8 unit=kA
